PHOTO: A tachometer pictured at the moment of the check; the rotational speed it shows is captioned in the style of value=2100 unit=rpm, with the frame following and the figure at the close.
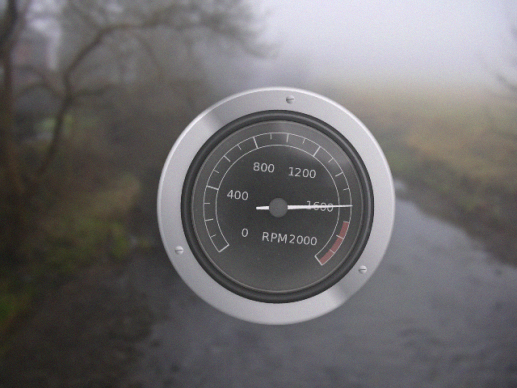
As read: value=1600 unit=rpm
